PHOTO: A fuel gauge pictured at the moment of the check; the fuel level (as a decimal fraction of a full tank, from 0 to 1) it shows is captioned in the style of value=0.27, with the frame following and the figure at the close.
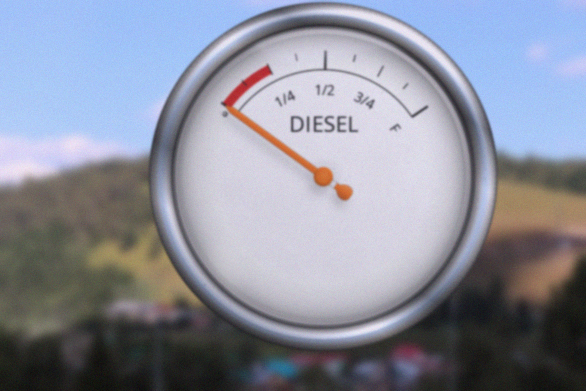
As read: value=0
